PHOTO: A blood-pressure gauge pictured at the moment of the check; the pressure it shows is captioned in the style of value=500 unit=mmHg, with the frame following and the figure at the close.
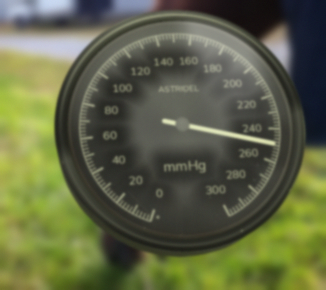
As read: value=250 unit=mmHg
